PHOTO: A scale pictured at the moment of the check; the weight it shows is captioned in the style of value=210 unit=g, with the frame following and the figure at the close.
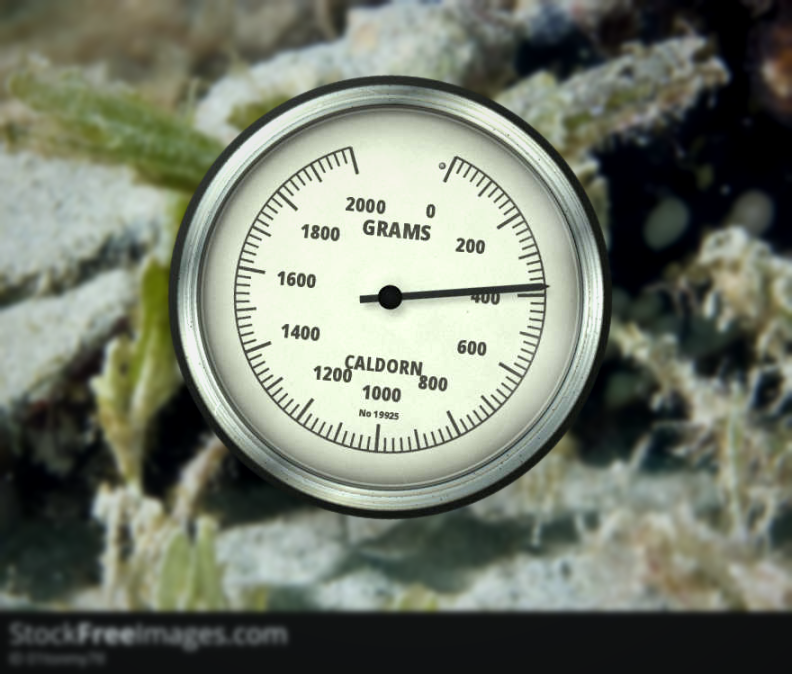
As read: value=380 unit=g
